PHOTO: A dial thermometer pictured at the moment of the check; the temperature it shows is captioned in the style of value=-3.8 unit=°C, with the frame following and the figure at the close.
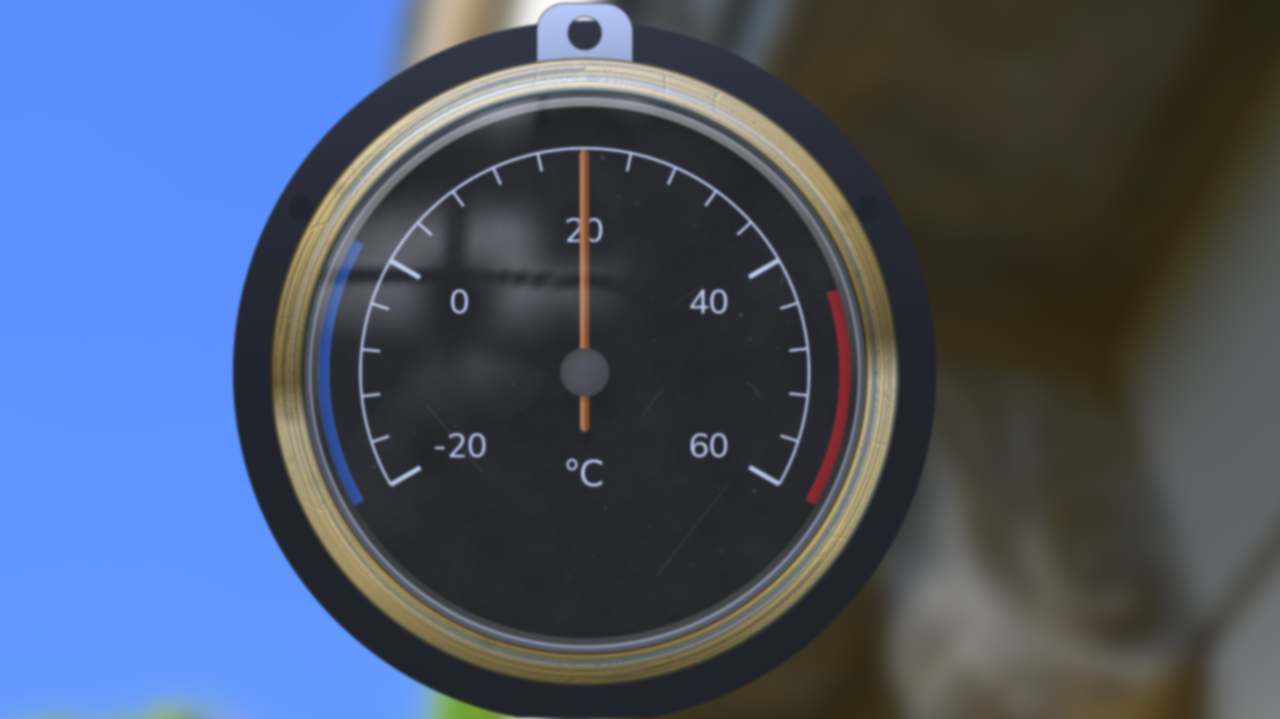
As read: value=20 unit=°C
